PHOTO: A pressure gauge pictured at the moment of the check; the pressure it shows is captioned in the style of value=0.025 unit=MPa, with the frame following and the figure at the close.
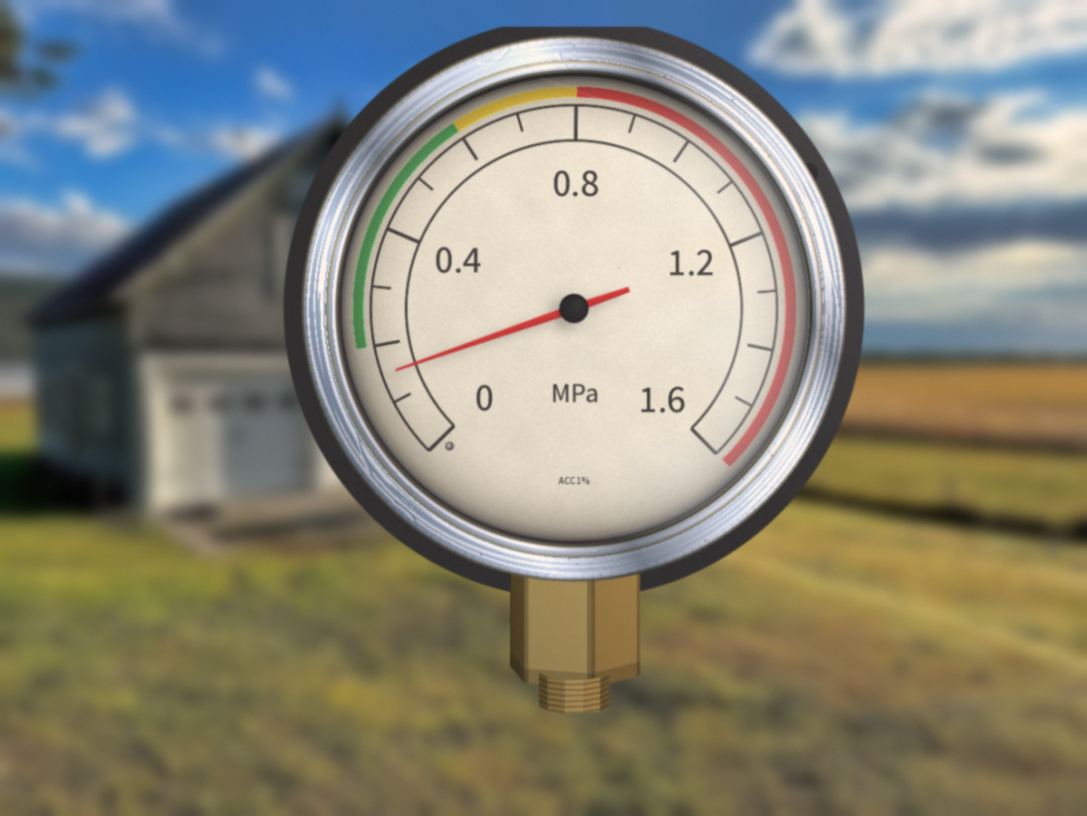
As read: value=0.15 unit=MPa
